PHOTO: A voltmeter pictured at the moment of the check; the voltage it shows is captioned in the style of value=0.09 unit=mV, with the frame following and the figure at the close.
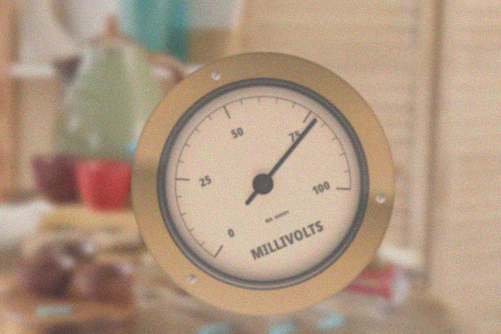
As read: value=77.5 unit=mV
